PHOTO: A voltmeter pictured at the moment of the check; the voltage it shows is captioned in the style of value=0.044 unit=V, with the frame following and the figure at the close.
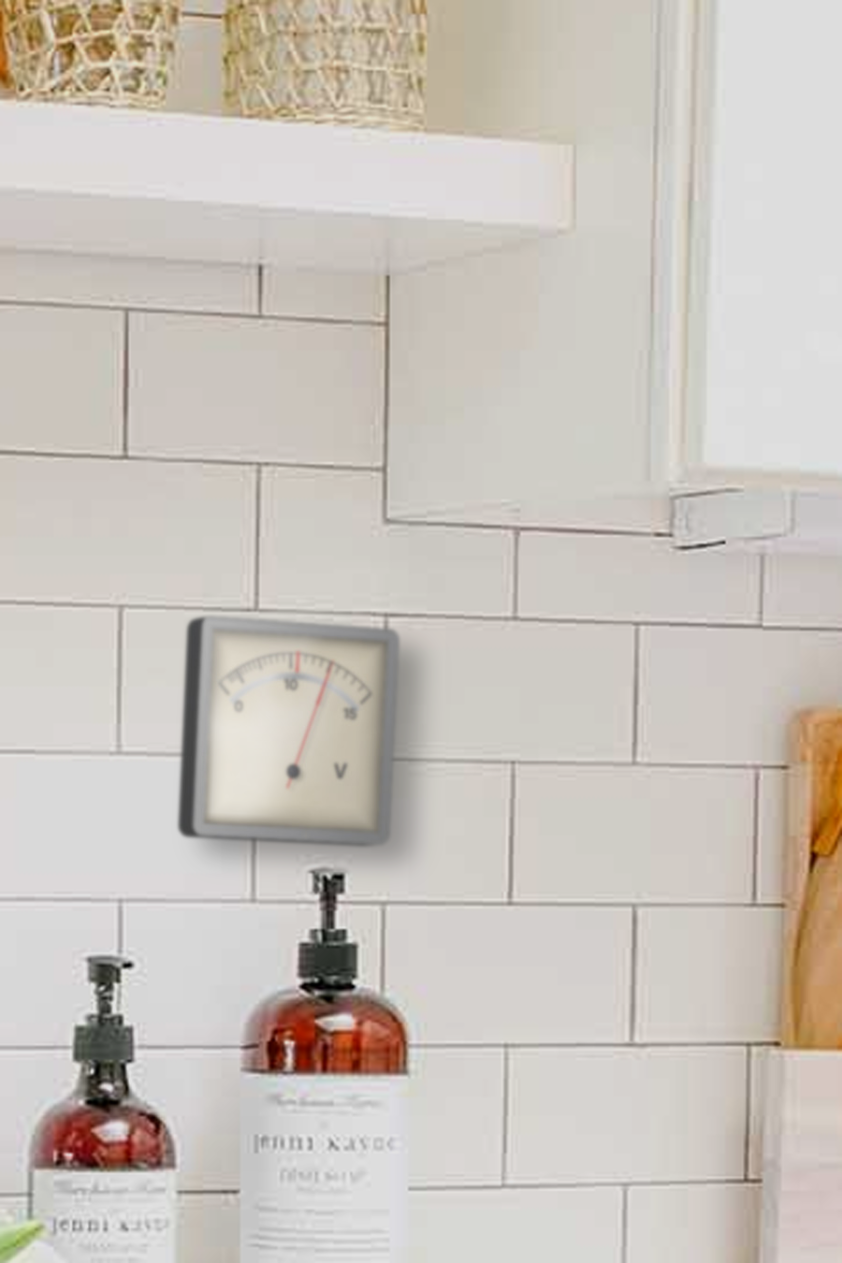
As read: value=12.5 unit=V
